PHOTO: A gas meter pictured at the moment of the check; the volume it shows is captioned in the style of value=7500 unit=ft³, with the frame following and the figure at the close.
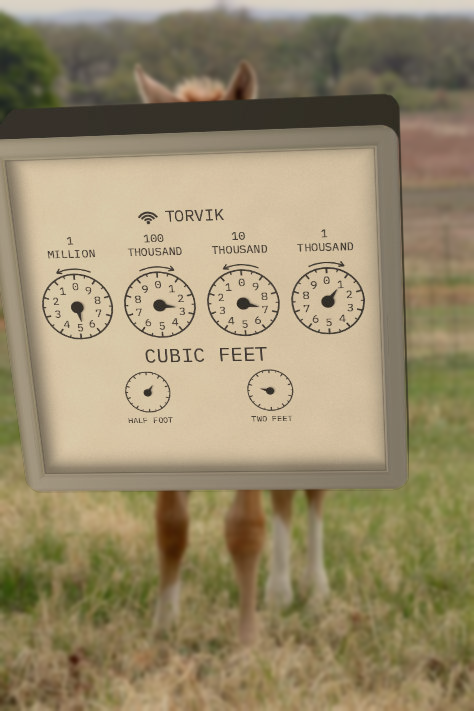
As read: value=527100 unit=ft³
